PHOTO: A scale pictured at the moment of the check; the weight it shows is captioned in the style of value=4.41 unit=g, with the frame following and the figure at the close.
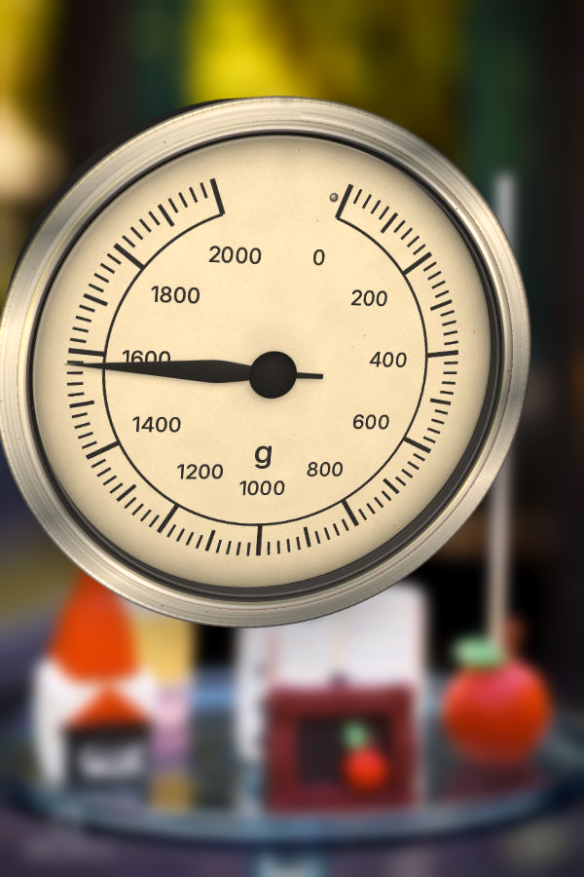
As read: value=1580 unit=g
